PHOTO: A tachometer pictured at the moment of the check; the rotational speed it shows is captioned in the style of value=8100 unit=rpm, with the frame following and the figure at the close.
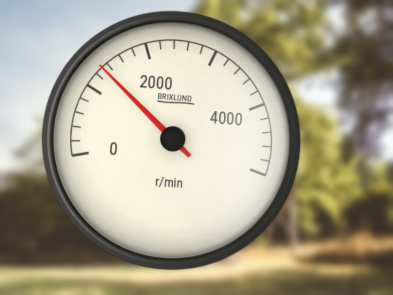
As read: value=1300 unit=rpm
